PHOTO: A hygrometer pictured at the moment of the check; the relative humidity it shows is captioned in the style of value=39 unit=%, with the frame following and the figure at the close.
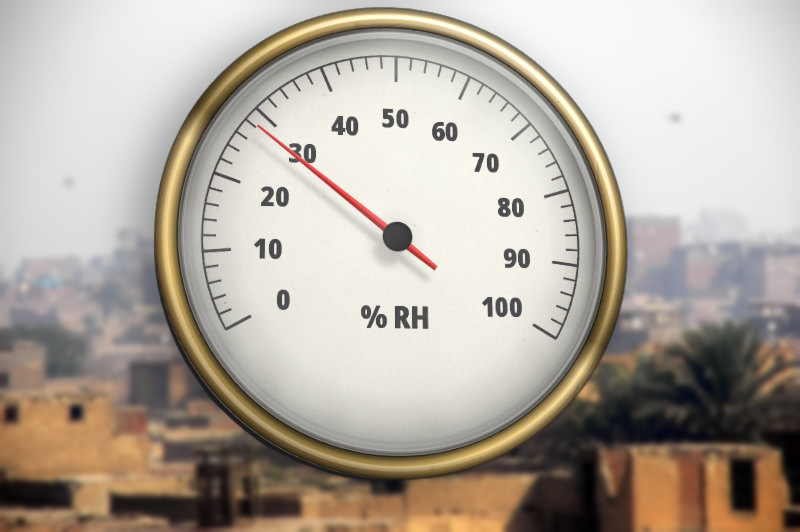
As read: value=28 unit=%
